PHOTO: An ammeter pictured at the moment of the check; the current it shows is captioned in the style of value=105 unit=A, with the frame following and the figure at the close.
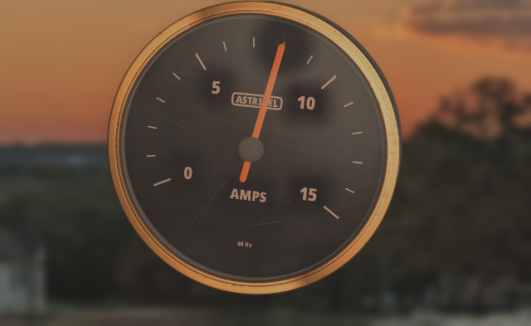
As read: value=8 unit=A
